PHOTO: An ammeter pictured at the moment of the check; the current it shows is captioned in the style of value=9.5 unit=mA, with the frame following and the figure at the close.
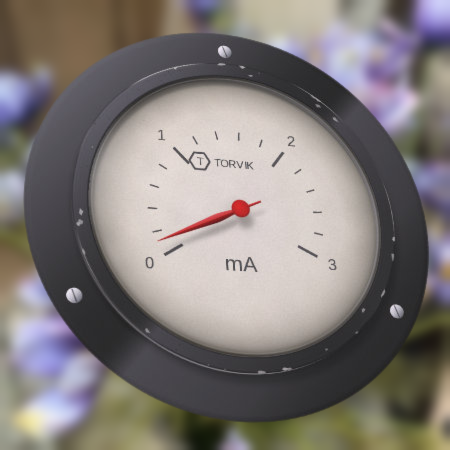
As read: value=0.1 unit=mA
